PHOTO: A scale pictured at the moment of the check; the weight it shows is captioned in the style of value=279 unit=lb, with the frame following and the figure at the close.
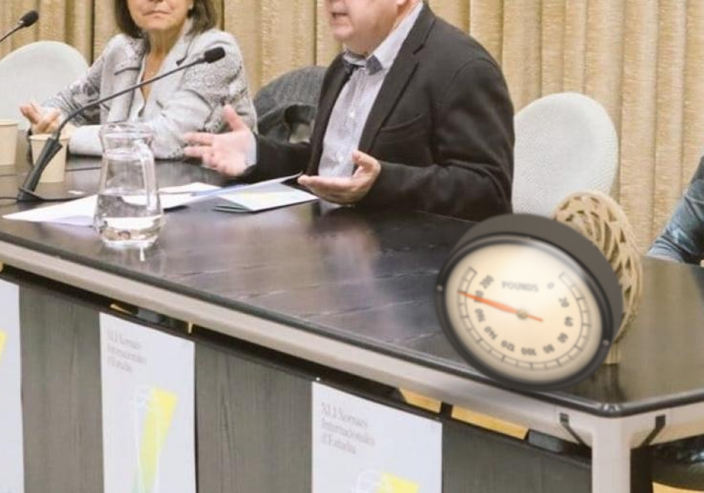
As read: value=180 unit=lb
